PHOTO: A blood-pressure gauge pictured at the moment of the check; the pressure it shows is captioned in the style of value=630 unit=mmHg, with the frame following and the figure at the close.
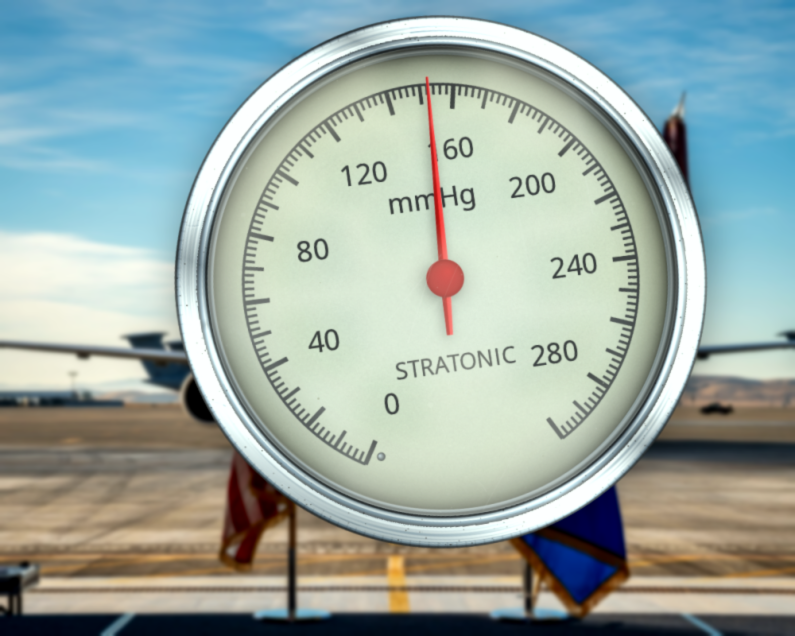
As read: value=152 unit=mmHg
